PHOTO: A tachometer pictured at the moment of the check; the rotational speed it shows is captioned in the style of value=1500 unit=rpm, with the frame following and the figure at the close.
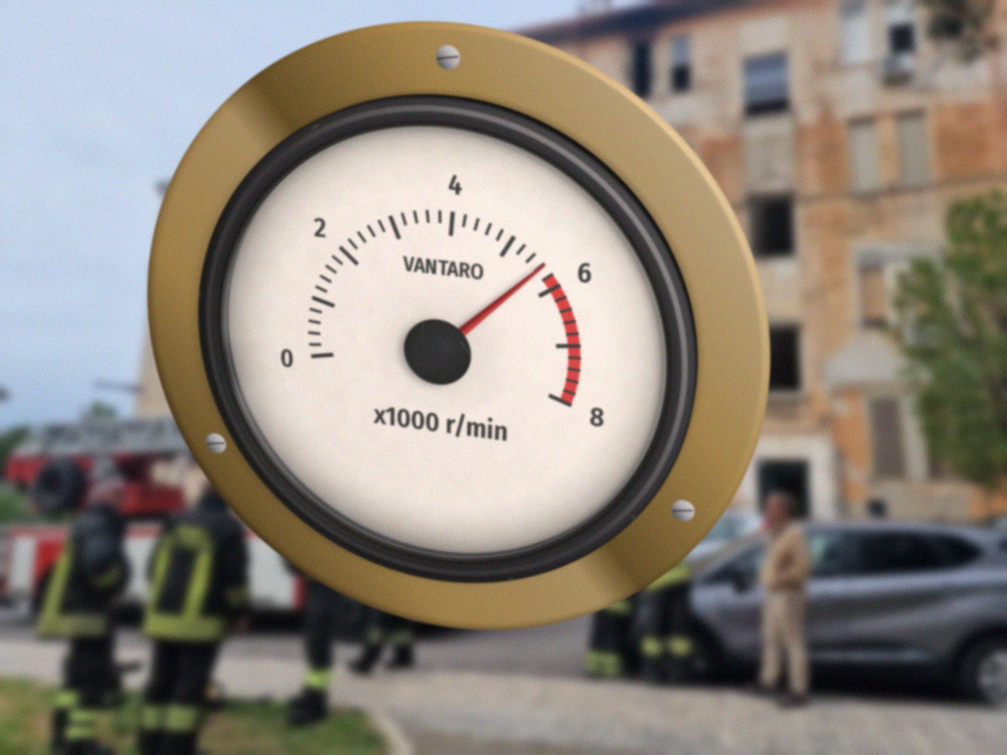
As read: value=5600 unit=rpm
